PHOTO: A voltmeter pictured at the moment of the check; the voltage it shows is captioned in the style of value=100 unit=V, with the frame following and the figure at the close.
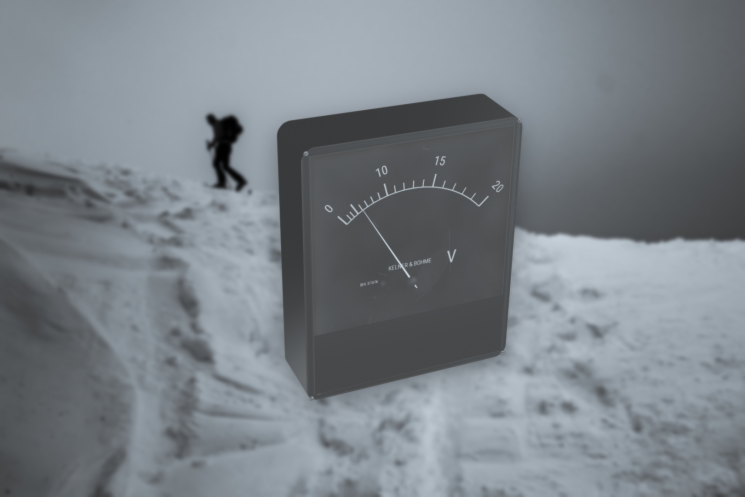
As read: value=6 unit=V
